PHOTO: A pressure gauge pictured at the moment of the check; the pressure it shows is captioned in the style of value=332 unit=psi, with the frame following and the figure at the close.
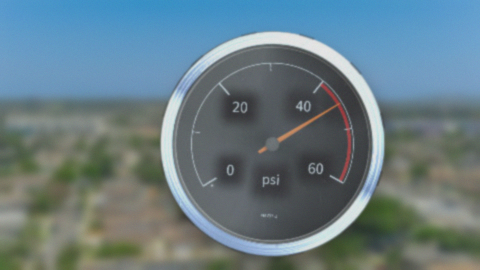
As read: value=45 unit=psi
